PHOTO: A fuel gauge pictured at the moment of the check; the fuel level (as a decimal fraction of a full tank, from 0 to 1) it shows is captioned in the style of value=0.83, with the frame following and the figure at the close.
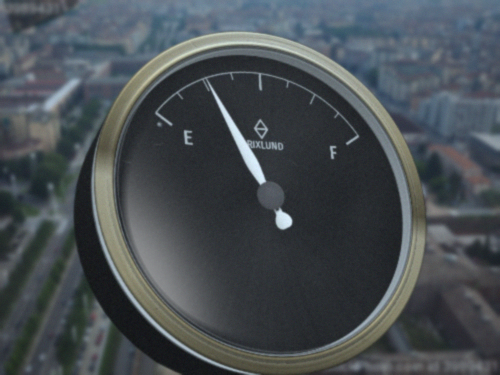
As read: value=0.25
